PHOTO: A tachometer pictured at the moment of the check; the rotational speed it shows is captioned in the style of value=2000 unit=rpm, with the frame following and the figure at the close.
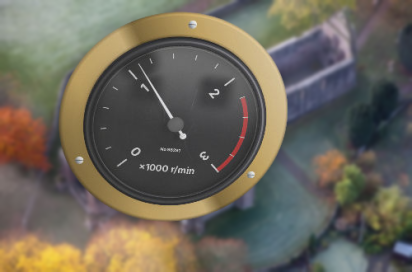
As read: value=1100 unit=rpm
